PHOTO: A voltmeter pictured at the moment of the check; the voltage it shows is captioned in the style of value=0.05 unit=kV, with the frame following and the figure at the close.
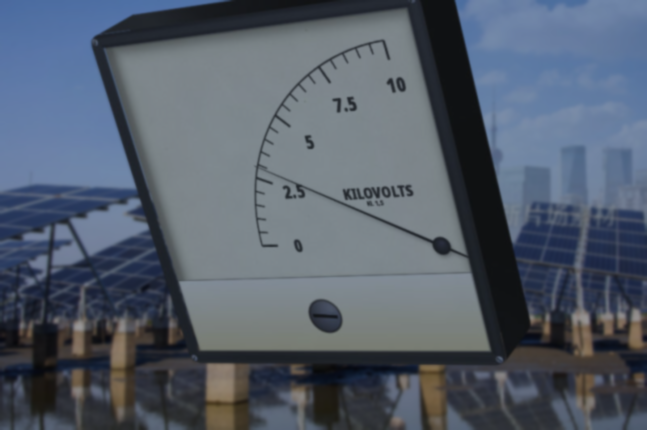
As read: value=3 unit=kV
